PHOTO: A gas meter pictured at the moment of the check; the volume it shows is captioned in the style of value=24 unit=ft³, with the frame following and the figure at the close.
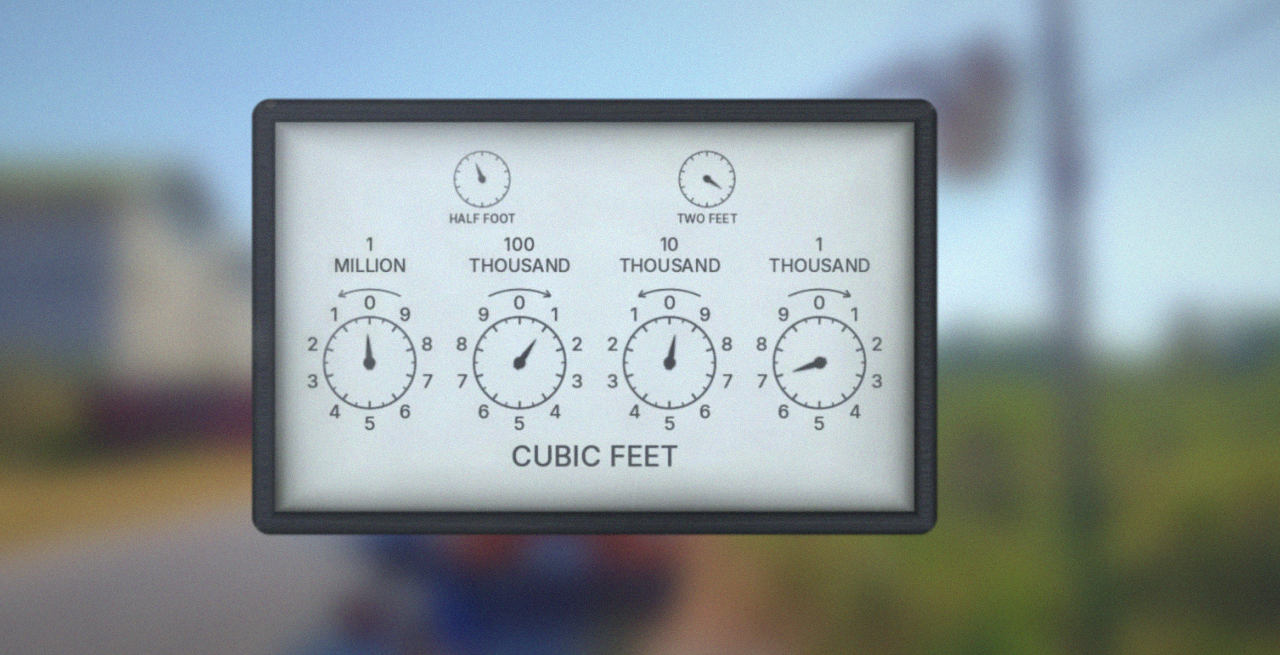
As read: value=9700 unit=ft³
